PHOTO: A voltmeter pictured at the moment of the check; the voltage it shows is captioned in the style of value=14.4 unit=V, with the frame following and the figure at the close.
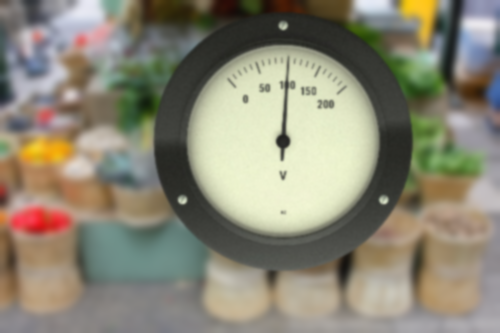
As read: value=100 unit=V
